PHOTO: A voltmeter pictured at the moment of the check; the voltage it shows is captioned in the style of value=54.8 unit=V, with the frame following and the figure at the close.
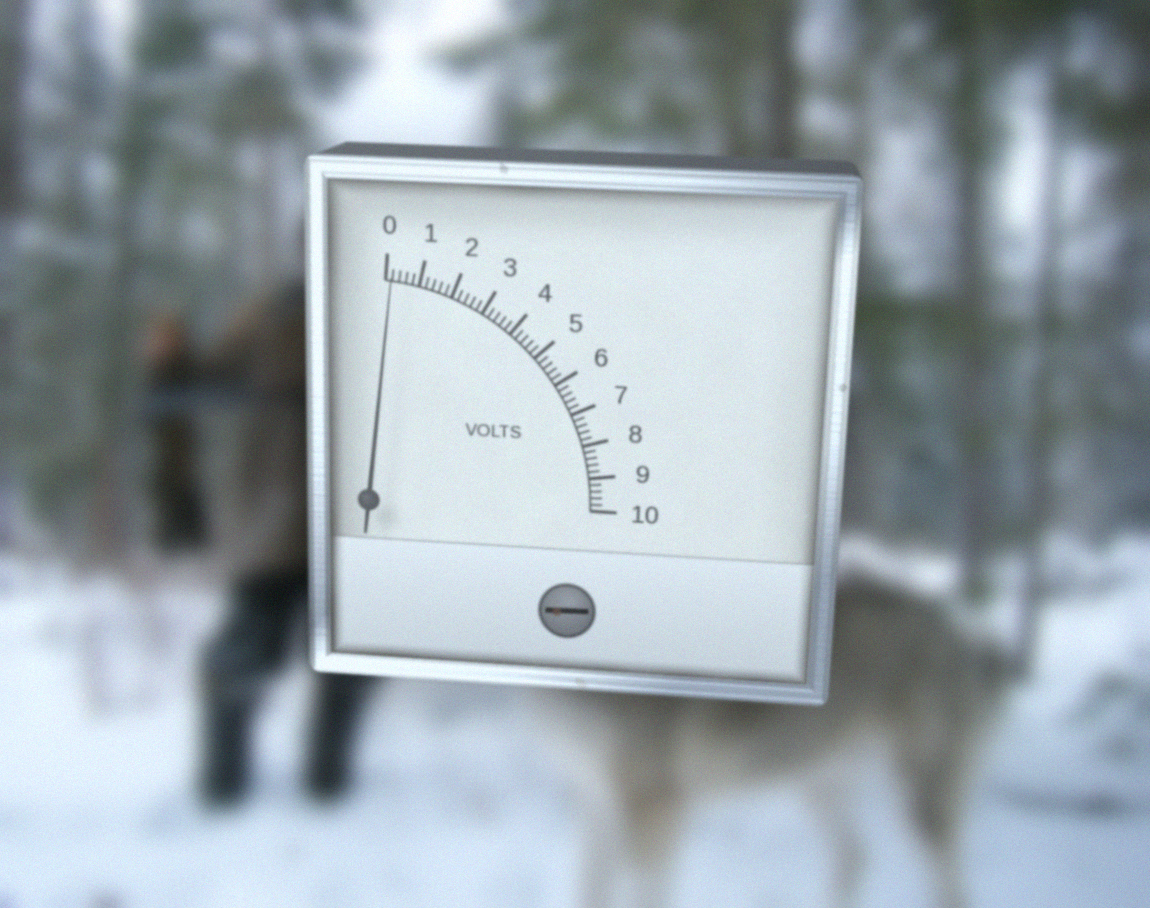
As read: value=0.2 unit=V
